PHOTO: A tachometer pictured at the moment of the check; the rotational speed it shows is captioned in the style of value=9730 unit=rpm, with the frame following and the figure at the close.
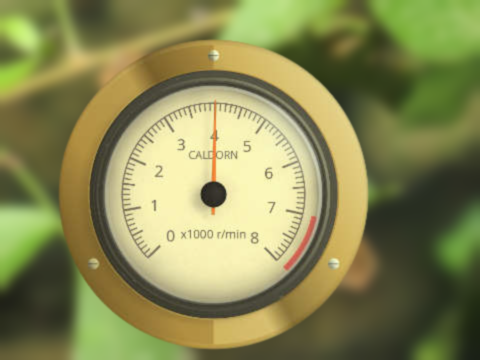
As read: value=4000 unit=rpm
